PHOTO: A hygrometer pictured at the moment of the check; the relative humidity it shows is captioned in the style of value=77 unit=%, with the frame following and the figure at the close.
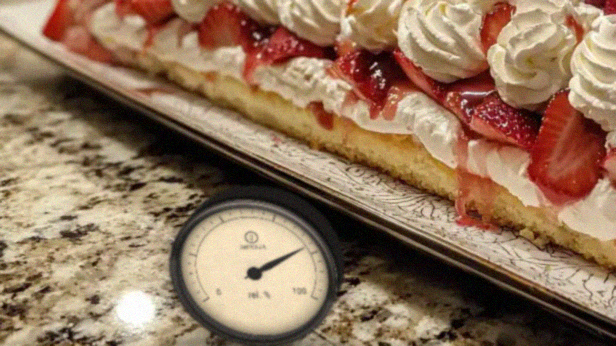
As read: value=76 unit=%
